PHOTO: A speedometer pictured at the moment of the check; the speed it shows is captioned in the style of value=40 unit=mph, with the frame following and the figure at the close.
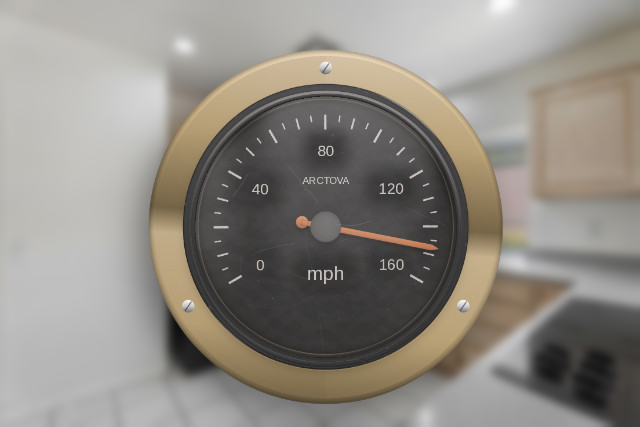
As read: value=147.5 unit=mph
